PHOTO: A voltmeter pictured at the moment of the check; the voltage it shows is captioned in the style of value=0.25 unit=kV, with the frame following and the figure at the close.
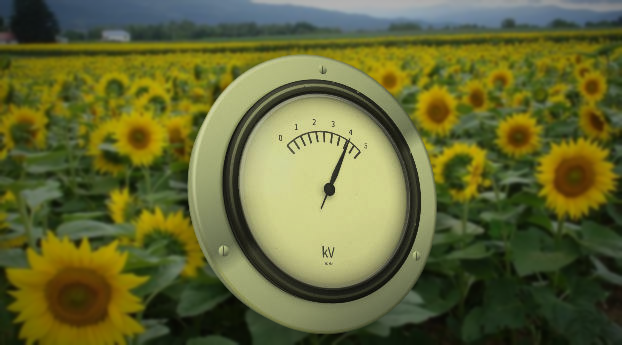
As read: value=4 unit=kV
